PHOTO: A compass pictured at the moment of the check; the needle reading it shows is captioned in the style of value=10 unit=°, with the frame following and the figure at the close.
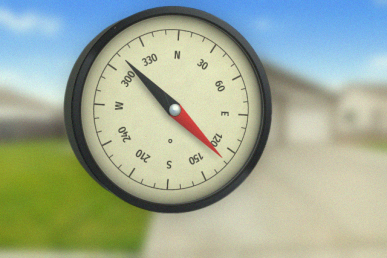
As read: value=130 unit=°
